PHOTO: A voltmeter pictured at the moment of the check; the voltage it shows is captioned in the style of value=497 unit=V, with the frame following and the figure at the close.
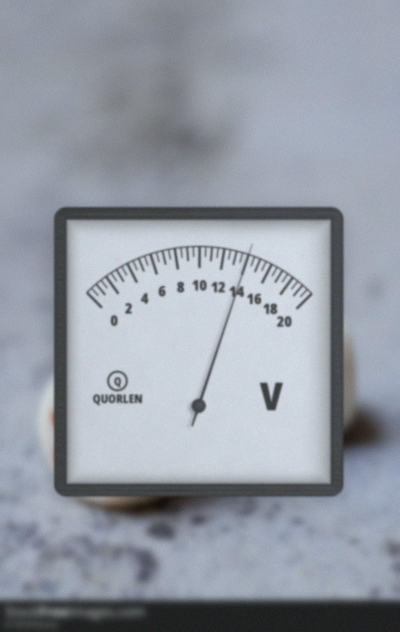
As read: value=14 unit=V
